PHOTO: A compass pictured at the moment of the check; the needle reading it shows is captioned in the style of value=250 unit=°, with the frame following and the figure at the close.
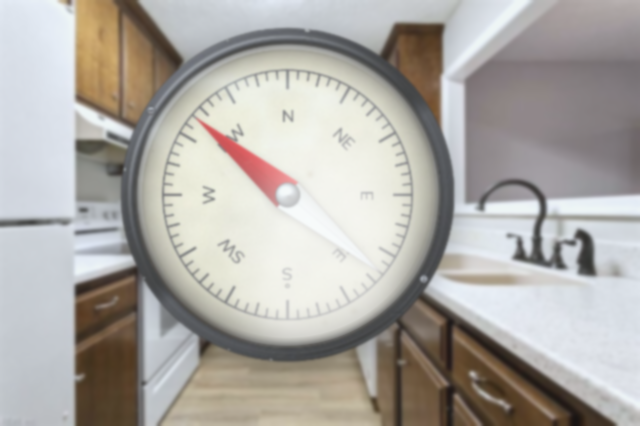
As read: value=310 unit=°
